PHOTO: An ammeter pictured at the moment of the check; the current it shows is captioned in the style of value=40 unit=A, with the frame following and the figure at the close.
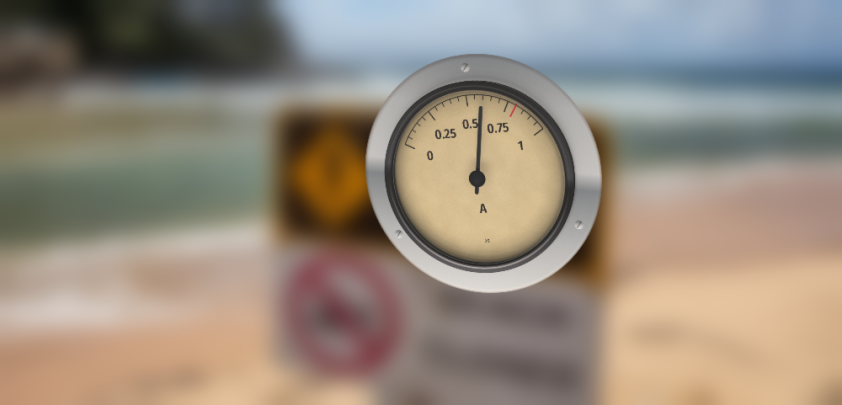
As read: value=0.6 unit=A
